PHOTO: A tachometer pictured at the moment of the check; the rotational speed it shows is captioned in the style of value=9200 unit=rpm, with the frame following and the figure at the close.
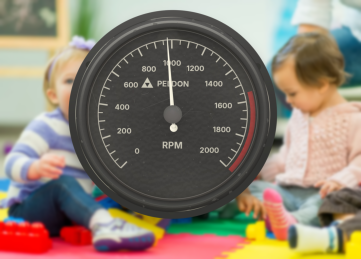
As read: value=975 unit=rpm
